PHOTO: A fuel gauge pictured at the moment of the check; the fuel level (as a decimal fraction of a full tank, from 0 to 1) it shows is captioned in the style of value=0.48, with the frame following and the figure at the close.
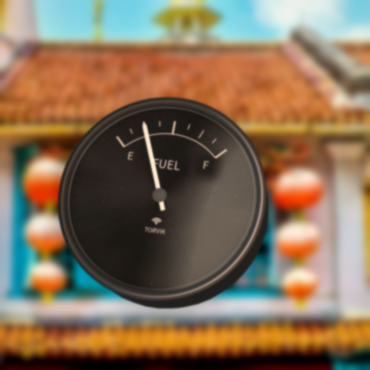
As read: value=0.25
